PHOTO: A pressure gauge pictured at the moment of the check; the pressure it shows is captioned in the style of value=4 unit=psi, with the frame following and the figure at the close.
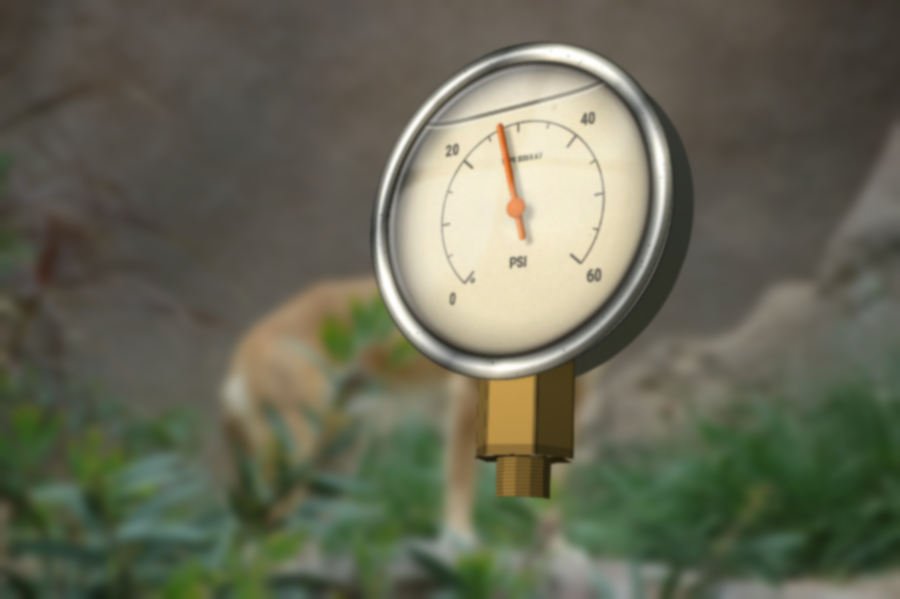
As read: value=27.5 unit=psi
